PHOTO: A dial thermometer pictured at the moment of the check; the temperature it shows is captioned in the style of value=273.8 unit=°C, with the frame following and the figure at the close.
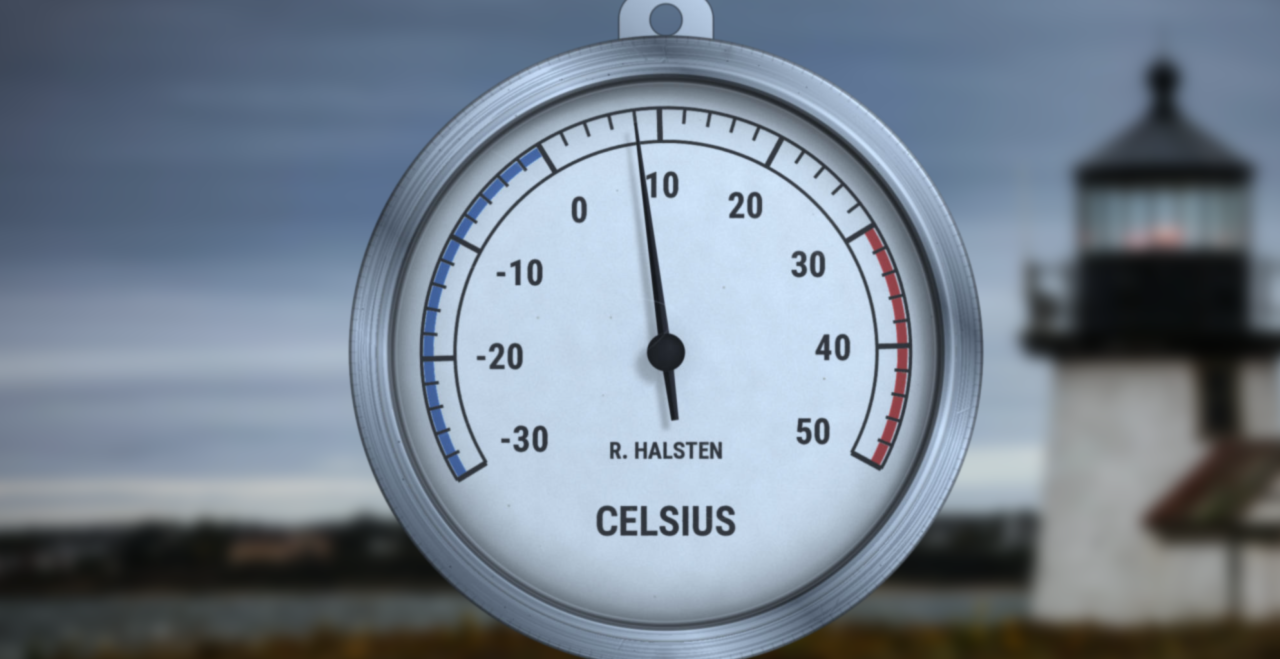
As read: value=8 unit=°C
